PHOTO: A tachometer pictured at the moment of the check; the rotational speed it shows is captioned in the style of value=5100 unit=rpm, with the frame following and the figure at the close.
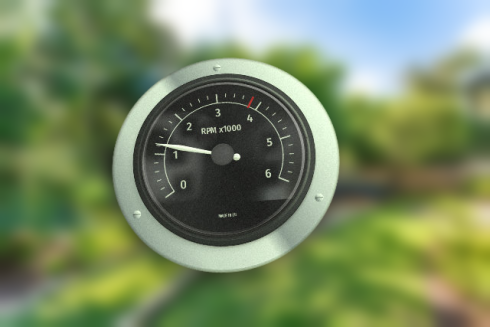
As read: value=1200 unit=rpm
